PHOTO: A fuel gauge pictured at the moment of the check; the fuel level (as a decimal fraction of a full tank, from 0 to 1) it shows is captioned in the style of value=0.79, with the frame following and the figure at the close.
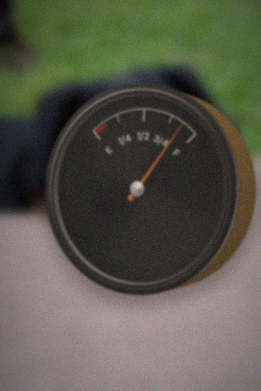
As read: value=0.875
